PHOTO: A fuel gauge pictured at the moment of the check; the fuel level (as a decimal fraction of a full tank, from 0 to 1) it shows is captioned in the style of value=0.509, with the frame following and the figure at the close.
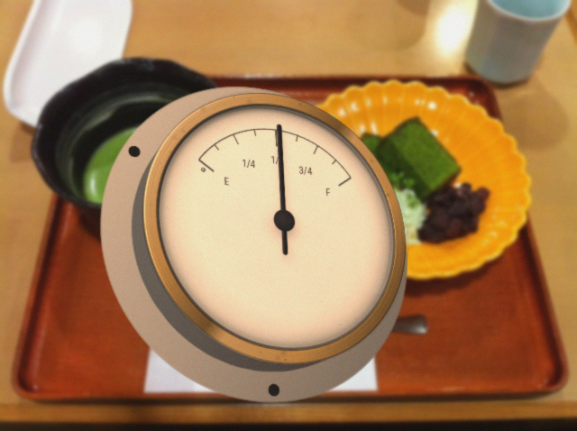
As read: value=0.5
